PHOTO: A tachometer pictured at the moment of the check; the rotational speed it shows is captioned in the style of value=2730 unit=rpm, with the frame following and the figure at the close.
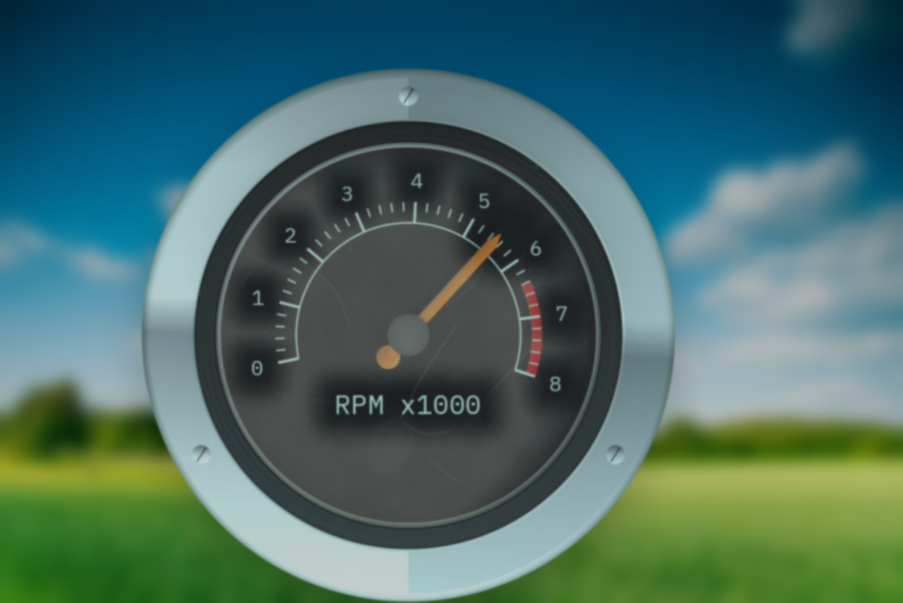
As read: value=5500 unit=rpm
